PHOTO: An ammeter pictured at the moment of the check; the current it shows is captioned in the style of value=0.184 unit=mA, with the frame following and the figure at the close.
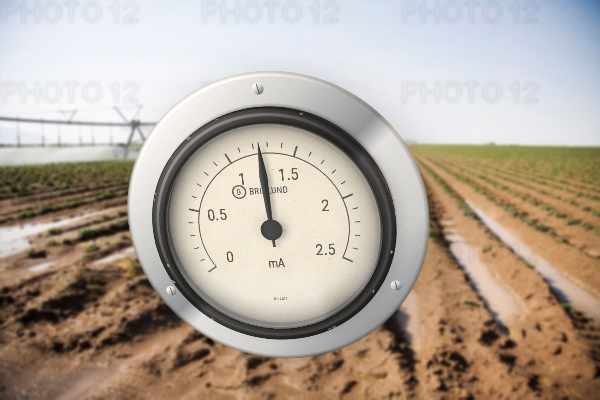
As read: value=1.25 unit=mA
